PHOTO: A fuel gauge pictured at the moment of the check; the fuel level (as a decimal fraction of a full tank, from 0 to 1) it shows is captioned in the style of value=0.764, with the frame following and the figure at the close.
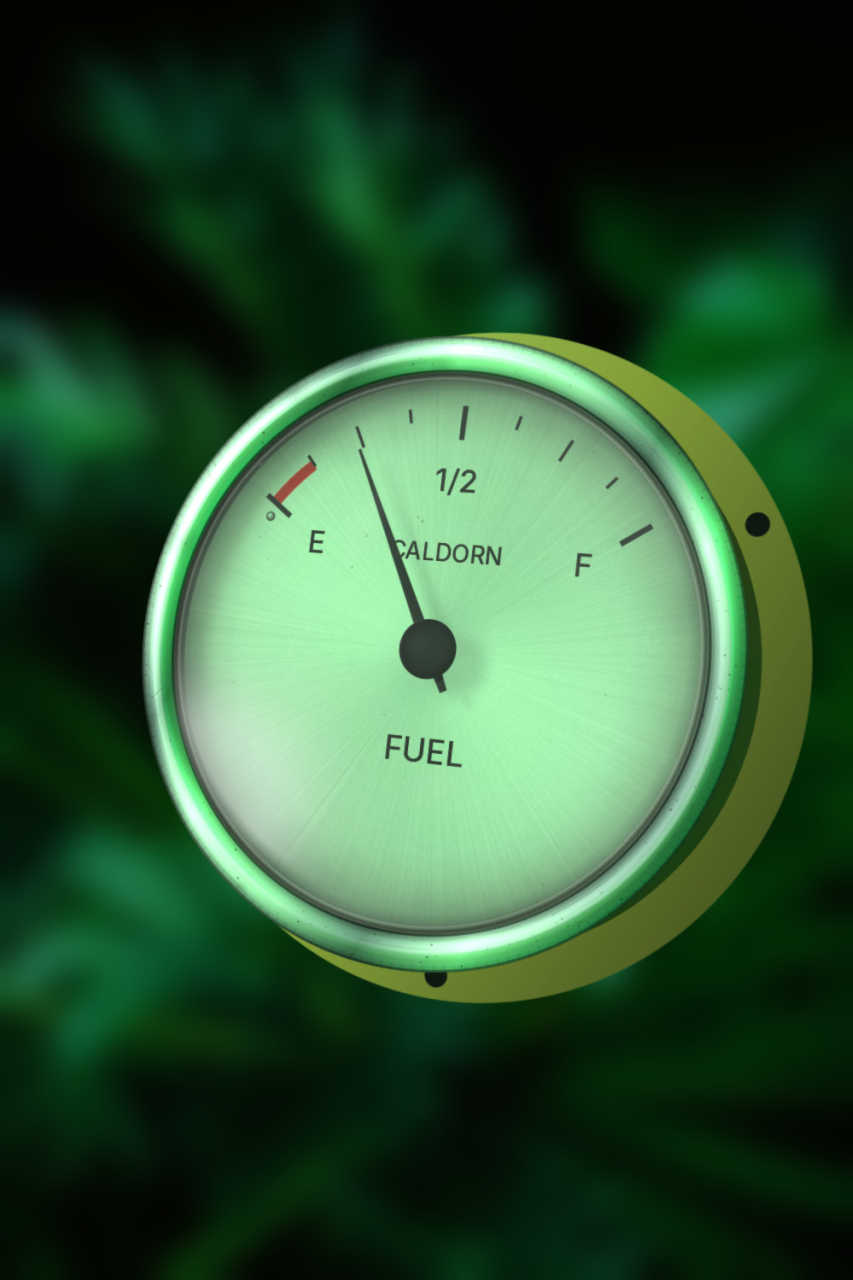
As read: value=0.25
